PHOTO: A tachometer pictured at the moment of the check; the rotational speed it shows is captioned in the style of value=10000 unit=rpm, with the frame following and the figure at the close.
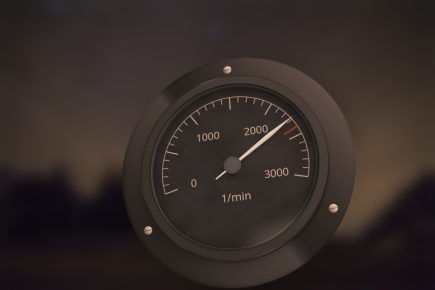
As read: value=2300 unit=rpm
